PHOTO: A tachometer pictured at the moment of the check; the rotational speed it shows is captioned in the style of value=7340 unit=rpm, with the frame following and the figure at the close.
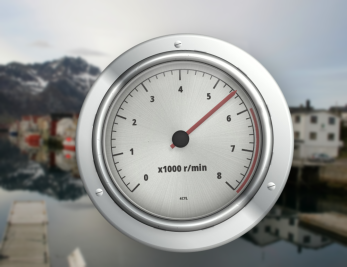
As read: value=5500 unit=rpm
